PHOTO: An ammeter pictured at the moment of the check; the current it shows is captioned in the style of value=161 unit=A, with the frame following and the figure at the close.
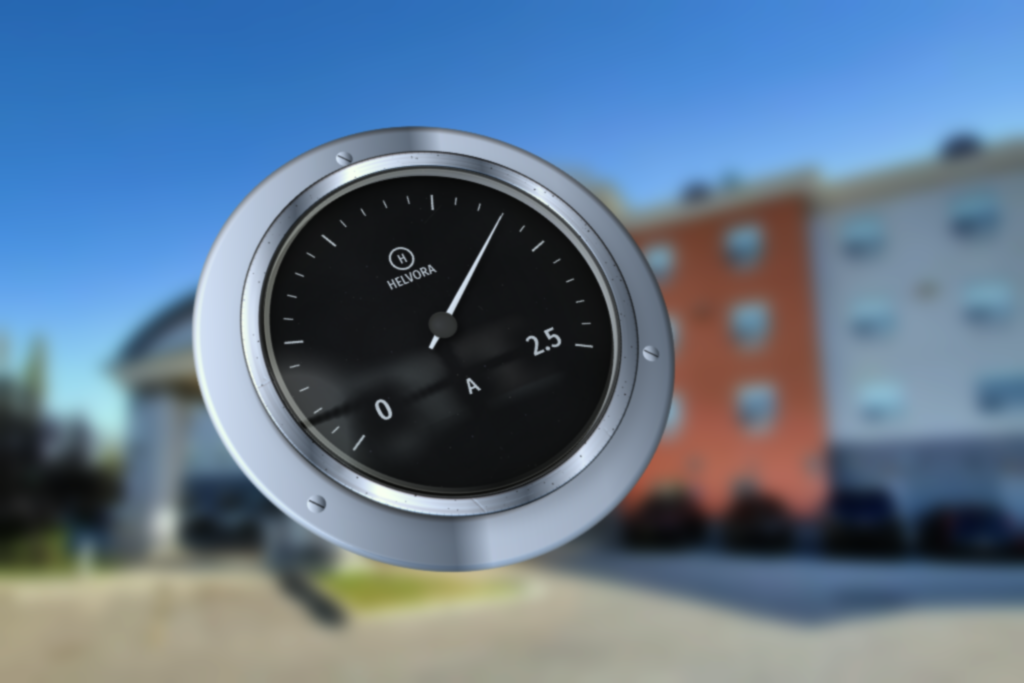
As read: value=1.8 unit=A
